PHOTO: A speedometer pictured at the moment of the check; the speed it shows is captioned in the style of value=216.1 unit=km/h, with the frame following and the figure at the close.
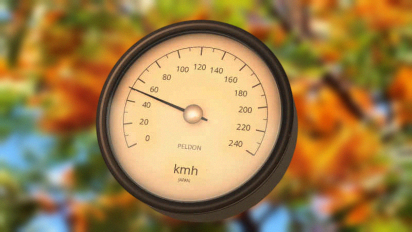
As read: value=50 unit=km/h
